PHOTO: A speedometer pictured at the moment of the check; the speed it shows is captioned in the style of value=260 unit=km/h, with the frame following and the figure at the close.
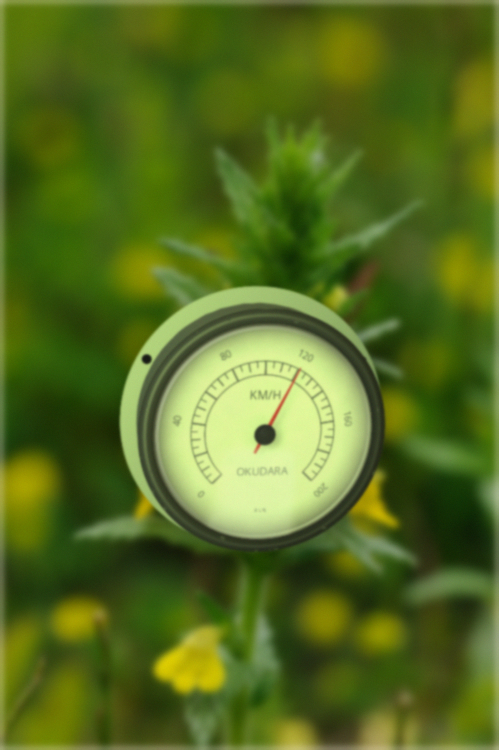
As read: value=120 unit=km/h
